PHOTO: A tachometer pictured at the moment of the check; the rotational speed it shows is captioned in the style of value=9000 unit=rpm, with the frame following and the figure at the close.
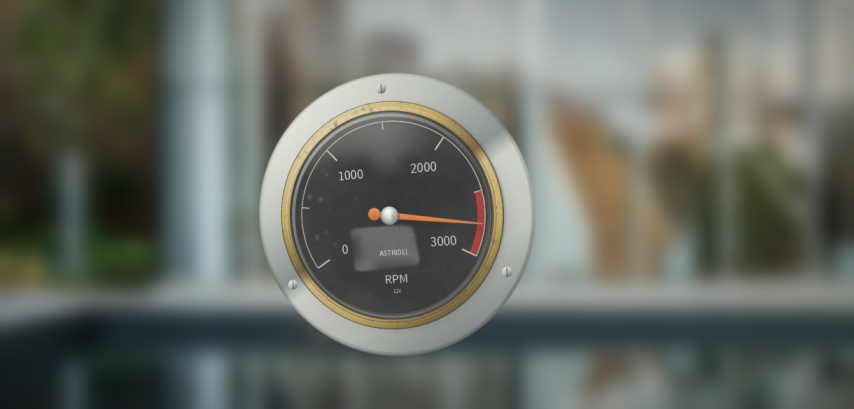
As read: value=2750 unit=rpm
